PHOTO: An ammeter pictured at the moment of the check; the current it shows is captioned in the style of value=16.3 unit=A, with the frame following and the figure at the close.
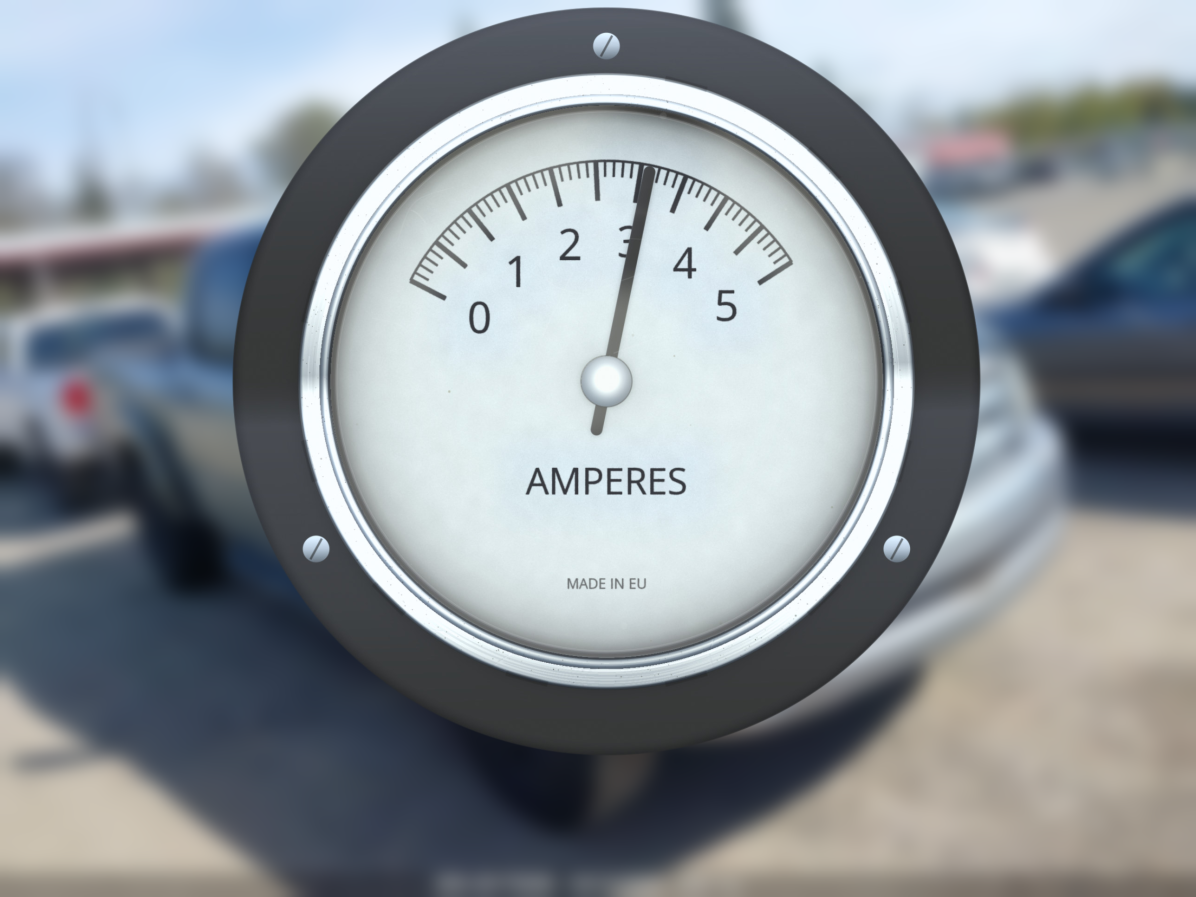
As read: value=3.1 unit=A
